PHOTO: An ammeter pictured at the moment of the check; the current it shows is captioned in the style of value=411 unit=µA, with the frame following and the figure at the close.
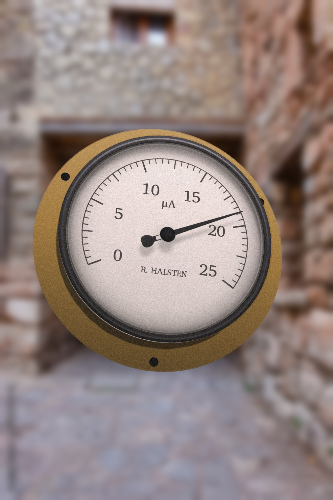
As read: value=19 unit=µA
